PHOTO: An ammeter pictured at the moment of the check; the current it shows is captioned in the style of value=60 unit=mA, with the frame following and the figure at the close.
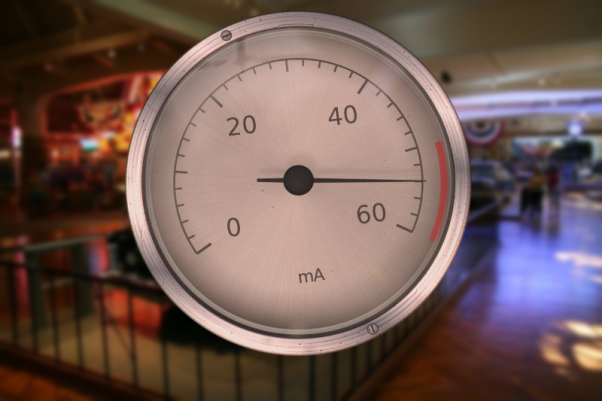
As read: value=54 unit=mA
